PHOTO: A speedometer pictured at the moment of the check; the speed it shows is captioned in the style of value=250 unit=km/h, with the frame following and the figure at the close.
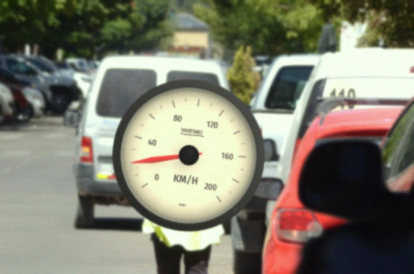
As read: value=20 unit=km/h
